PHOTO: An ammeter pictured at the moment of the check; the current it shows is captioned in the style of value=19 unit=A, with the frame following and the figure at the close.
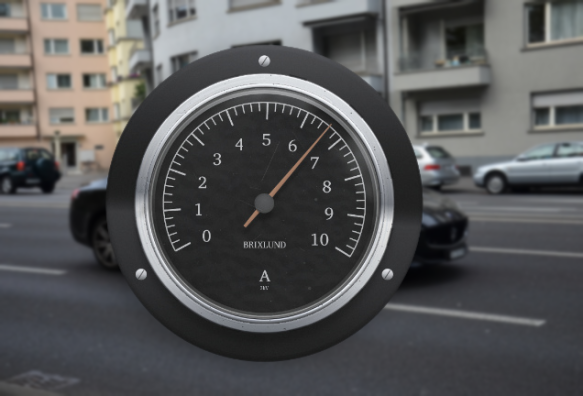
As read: value=6.6 unit=A
